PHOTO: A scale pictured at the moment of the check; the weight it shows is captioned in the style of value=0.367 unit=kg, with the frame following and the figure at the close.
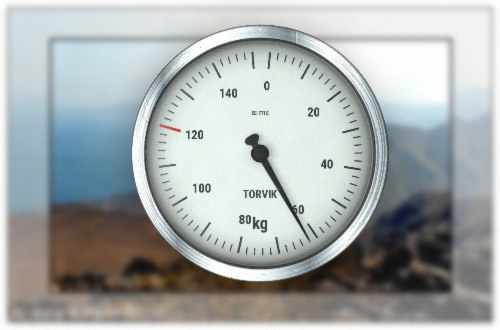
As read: value=62 unit=kg
